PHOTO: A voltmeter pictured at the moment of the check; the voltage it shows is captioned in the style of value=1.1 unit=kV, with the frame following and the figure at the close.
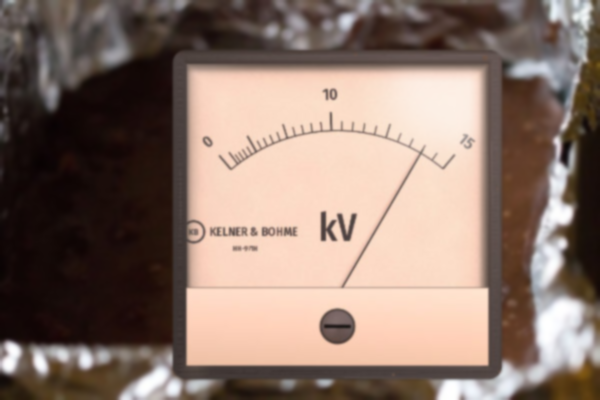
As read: value=14 unit=kV
